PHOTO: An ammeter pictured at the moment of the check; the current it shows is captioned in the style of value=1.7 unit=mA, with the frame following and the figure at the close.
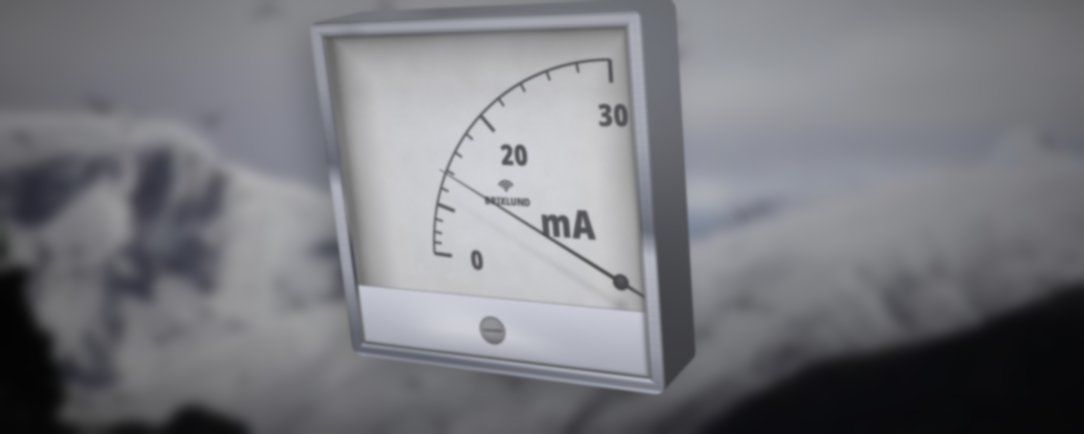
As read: value=14 unit=mA
